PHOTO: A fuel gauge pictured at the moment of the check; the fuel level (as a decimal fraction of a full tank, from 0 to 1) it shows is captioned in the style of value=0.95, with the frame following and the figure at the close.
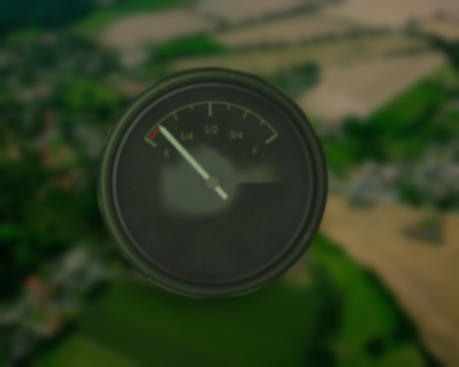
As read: value=0.125
